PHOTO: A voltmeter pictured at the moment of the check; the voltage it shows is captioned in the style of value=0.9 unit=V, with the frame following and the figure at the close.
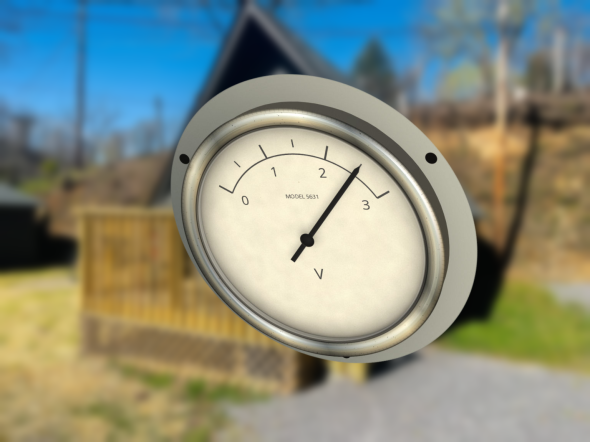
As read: value=2.5 unit=V
